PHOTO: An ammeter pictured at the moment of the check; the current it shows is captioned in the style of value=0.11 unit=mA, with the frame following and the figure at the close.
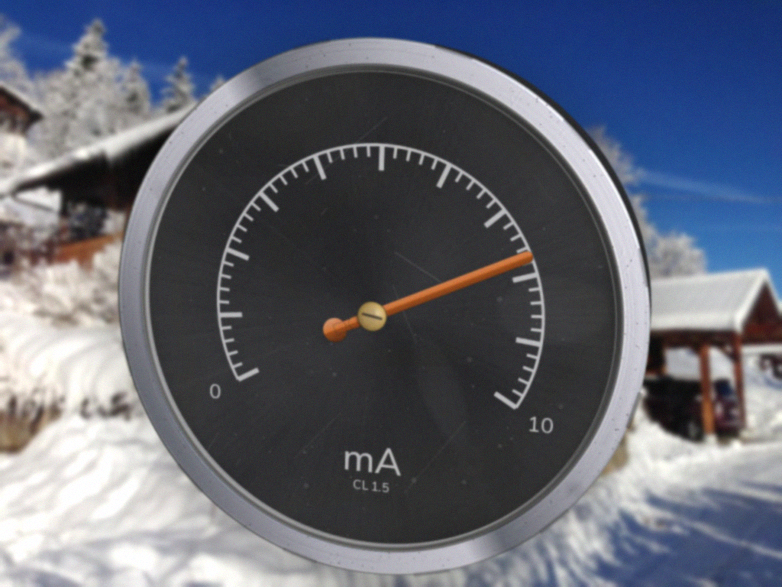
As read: value=7.7 unit=mA
